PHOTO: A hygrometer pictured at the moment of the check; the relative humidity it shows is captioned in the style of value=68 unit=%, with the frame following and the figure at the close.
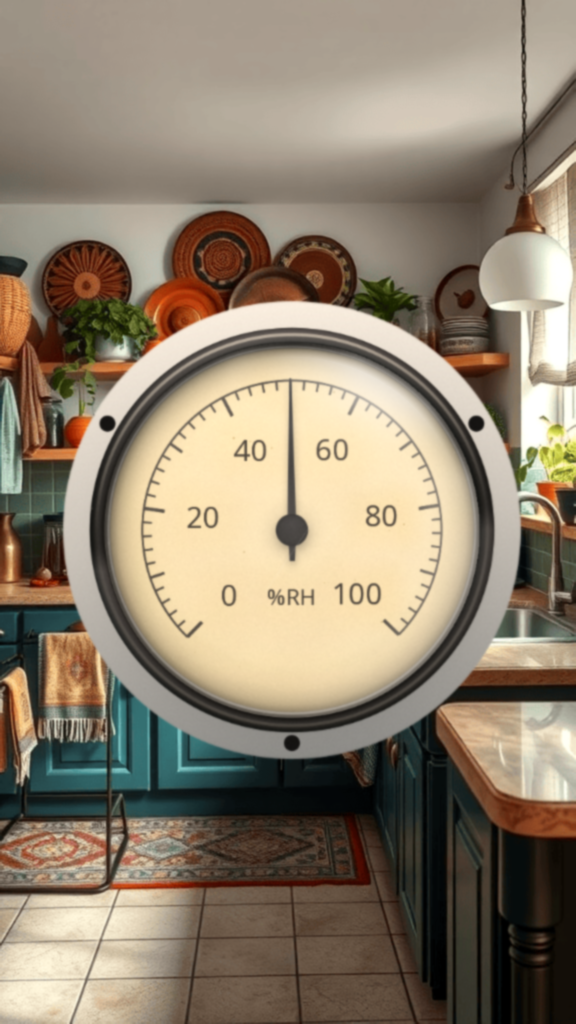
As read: value=50 unit=%
